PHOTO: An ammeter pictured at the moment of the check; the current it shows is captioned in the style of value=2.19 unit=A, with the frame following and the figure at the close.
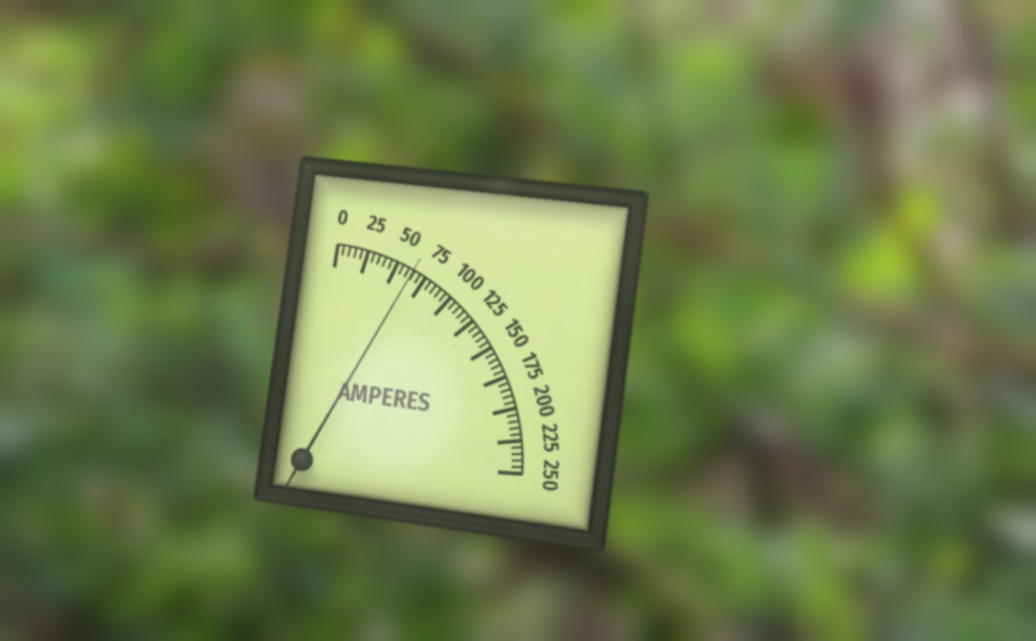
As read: value=65 unit=A
